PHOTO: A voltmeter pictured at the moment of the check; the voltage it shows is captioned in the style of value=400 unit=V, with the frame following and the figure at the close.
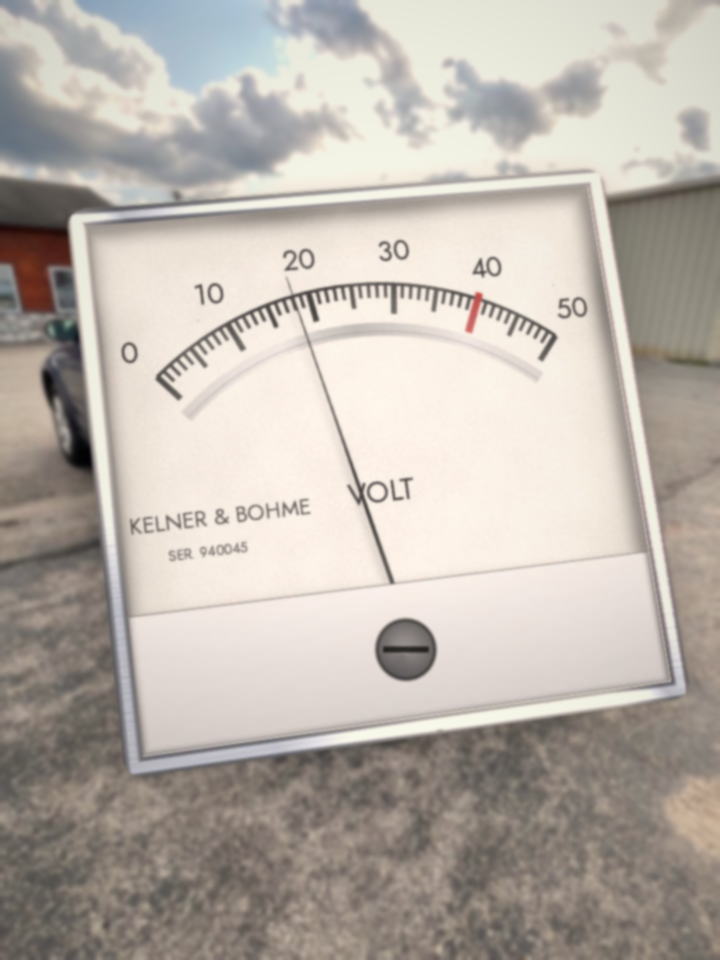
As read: value=18 unit=V
